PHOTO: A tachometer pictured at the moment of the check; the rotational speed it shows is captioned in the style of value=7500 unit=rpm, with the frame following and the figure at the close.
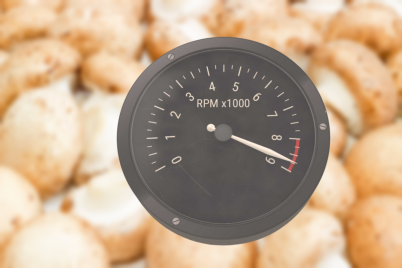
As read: value=8750 unit=rpm
